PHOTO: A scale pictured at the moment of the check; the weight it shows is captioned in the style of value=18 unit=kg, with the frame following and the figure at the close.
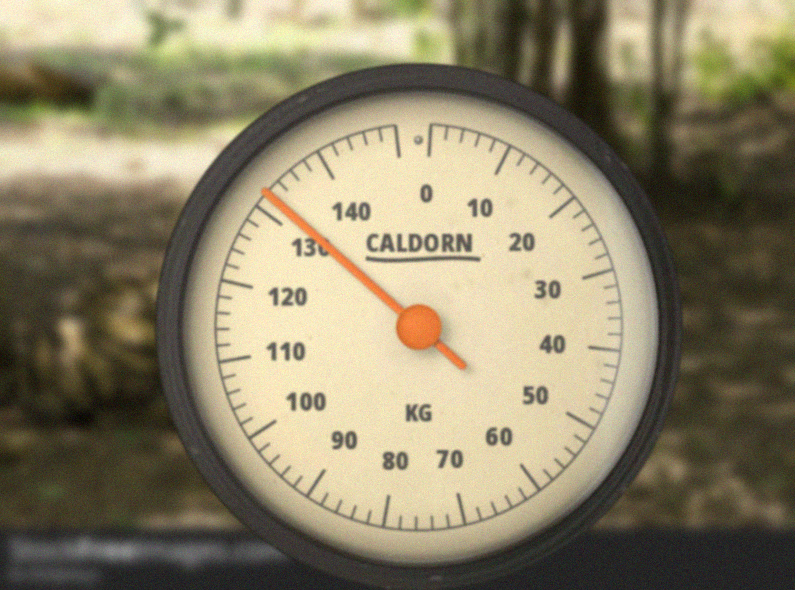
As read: value=132 unit=kg
